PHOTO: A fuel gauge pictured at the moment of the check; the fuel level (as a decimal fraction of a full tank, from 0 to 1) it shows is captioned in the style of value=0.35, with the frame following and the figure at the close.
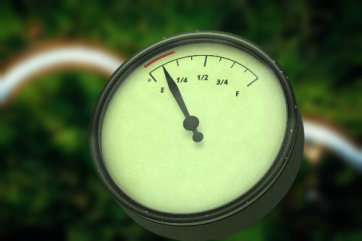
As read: value=0.125
